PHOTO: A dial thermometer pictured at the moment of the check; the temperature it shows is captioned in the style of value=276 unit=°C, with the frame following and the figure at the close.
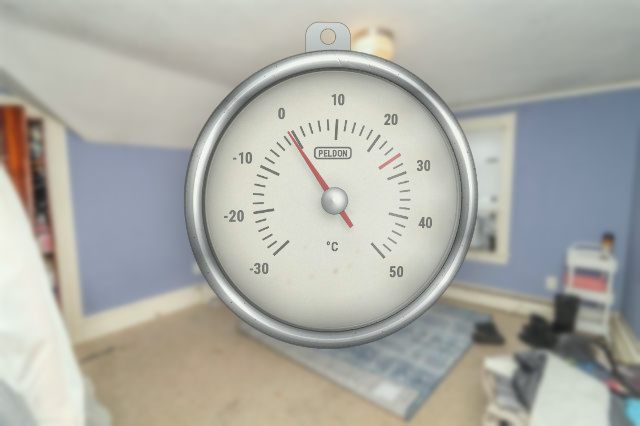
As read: value=-1 unit=°C
